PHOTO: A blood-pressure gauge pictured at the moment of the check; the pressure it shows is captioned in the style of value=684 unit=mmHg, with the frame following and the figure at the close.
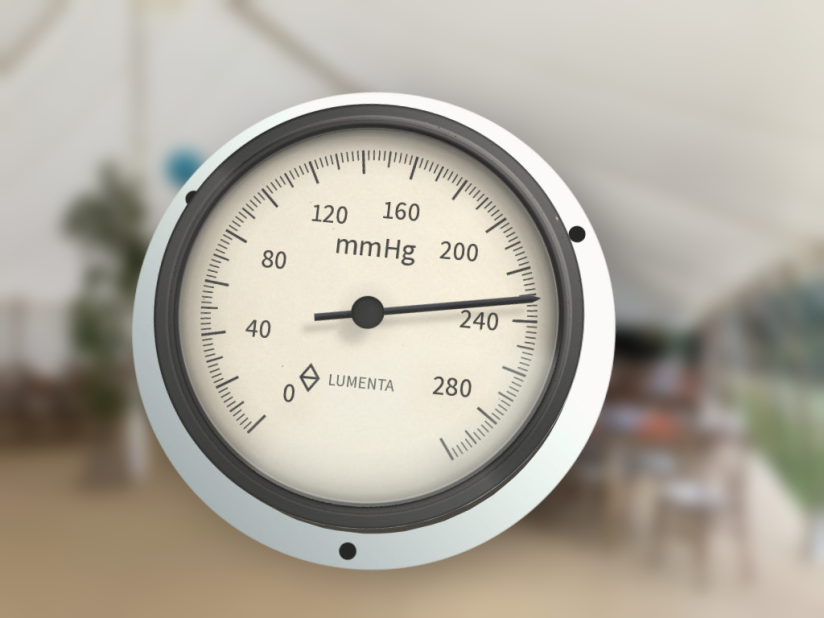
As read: value=232 unit=mmHg
